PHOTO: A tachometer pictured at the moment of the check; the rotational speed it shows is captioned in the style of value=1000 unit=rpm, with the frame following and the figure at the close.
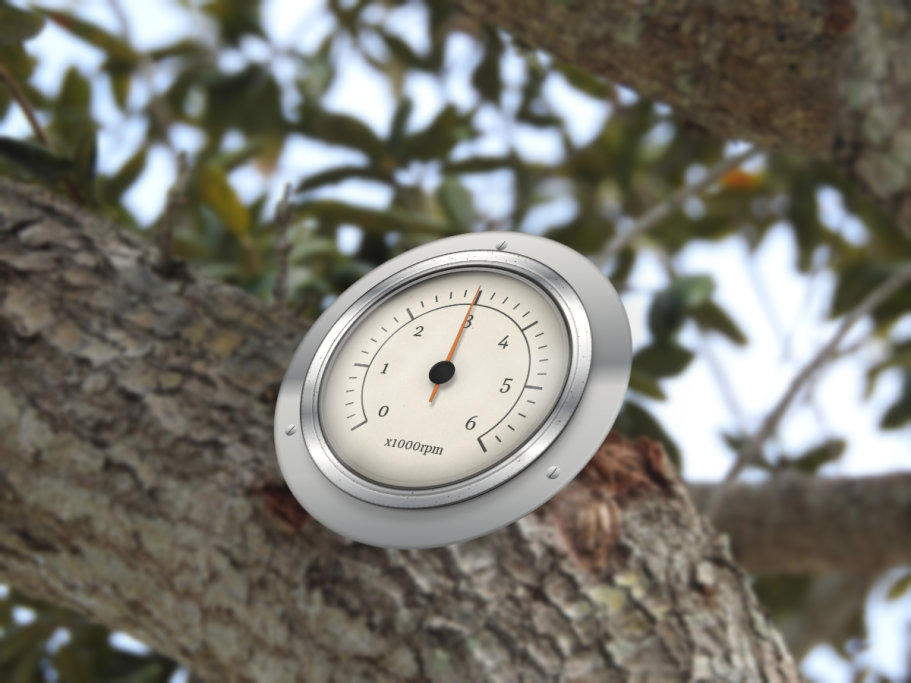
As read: value=3000 unit=rpm
